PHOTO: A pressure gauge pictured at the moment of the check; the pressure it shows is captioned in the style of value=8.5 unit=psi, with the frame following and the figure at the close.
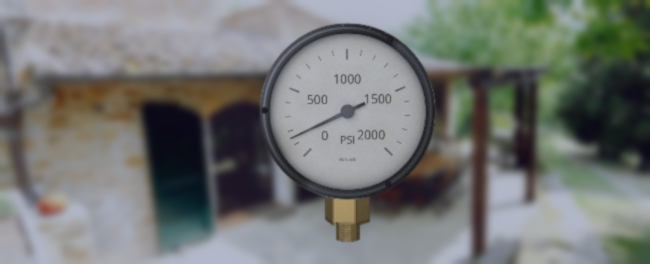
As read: value=150 unit=psi
